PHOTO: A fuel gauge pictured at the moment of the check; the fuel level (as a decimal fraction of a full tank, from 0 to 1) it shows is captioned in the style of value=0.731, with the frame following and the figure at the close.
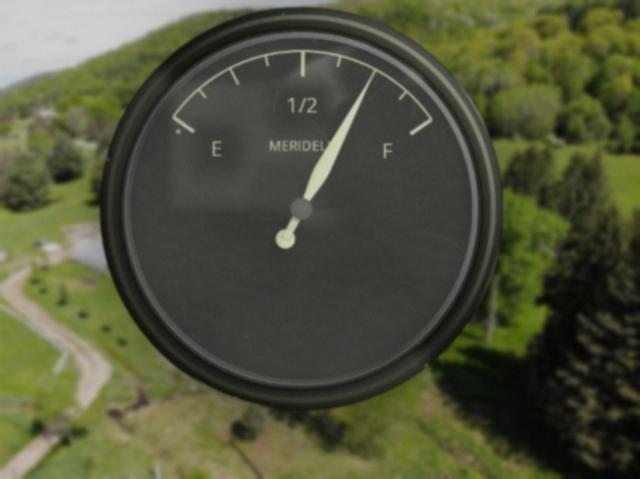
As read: value=0.75
